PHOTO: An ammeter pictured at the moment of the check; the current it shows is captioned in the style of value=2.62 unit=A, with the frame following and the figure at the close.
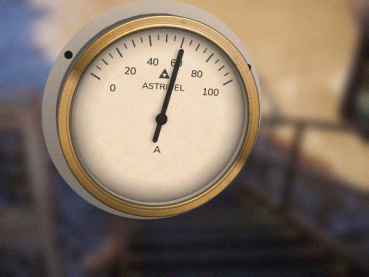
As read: value=60 unit=A
